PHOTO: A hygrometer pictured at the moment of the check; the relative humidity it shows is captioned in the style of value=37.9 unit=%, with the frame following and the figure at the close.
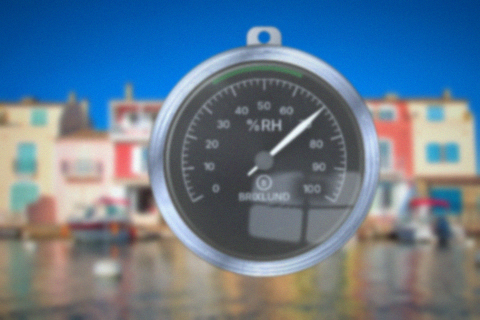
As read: value=70 unit=%
